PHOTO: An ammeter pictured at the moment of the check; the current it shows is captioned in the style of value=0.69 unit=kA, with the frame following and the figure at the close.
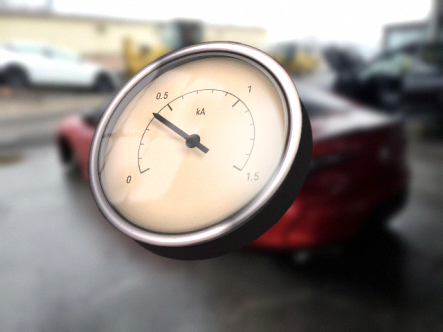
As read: value=0.4 unit=kA
